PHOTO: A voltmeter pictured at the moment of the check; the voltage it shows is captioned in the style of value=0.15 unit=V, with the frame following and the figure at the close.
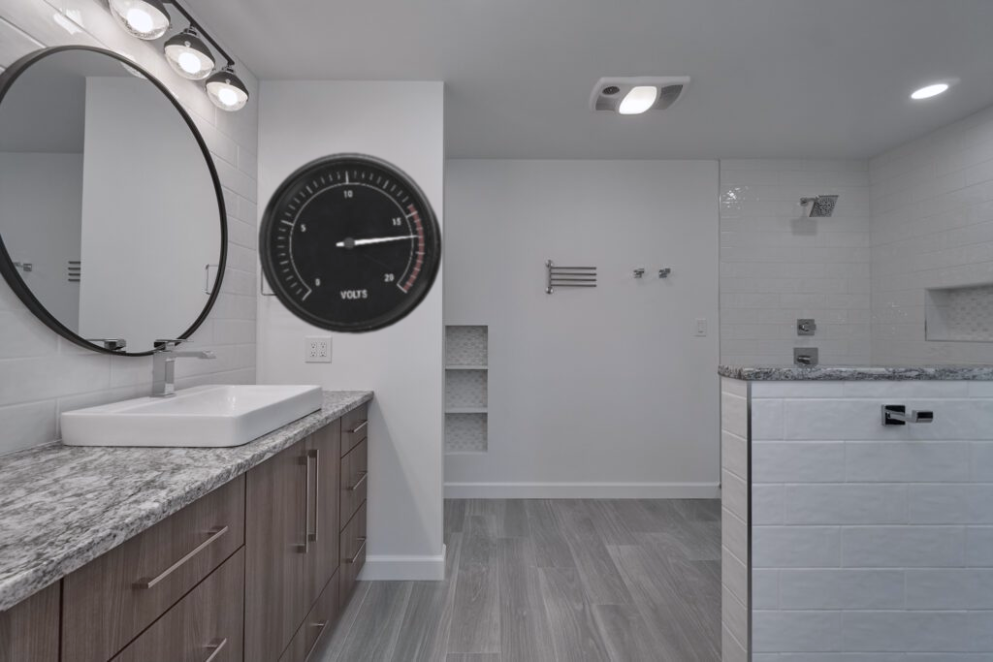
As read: value=16.5 unit=V
